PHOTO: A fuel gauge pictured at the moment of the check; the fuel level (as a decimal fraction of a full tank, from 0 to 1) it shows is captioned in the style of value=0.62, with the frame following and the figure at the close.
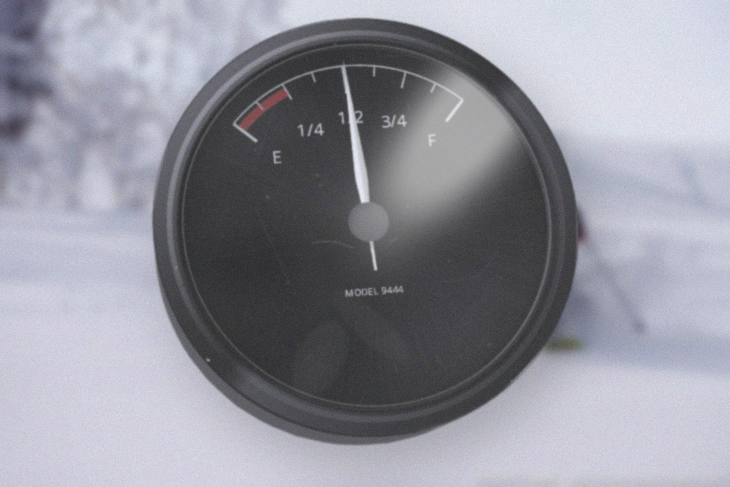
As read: value=0.5
